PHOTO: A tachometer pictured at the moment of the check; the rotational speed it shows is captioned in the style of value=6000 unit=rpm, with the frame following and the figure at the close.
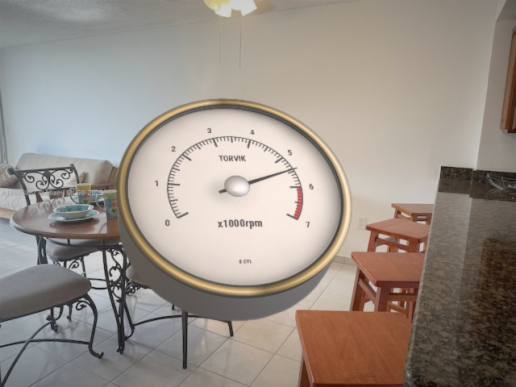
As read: value=5500 unit=rpm
